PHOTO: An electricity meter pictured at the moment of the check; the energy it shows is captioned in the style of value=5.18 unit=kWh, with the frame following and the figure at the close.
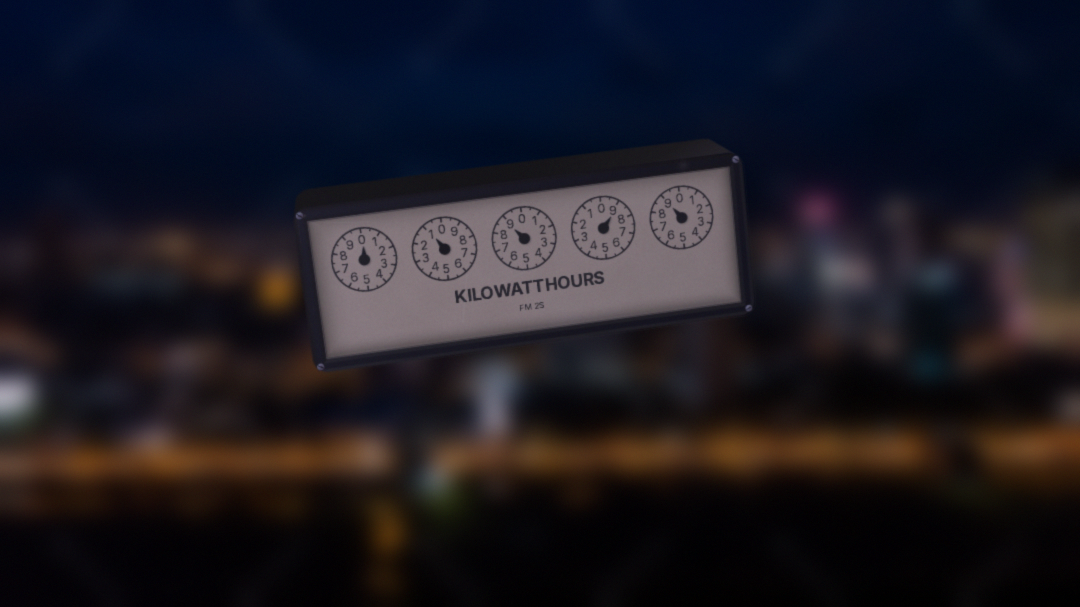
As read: value=889 unit=kWh
